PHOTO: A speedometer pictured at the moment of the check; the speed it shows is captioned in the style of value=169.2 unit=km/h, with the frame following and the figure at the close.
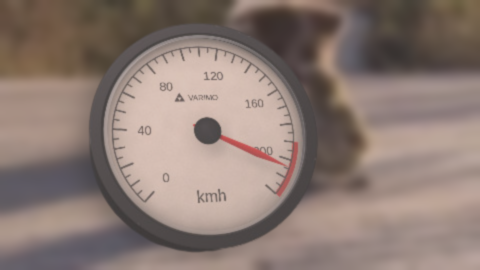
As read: value=205 unit=km/h
